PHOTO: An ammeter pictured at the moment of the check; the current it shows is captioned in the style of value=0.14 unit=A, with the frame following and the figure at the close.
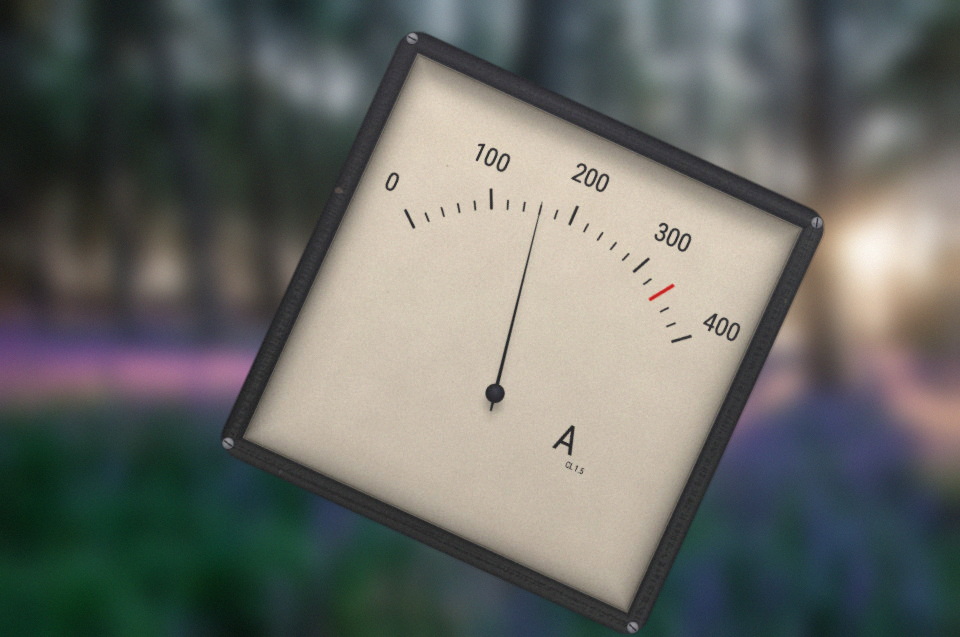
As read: value=160 unit=A
